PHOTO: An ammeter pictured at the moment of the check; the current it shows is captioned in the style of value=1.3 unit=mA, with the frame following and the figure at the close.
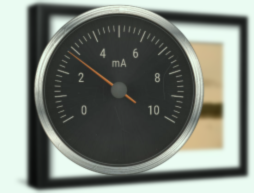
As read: value=2.8 unit=mA
